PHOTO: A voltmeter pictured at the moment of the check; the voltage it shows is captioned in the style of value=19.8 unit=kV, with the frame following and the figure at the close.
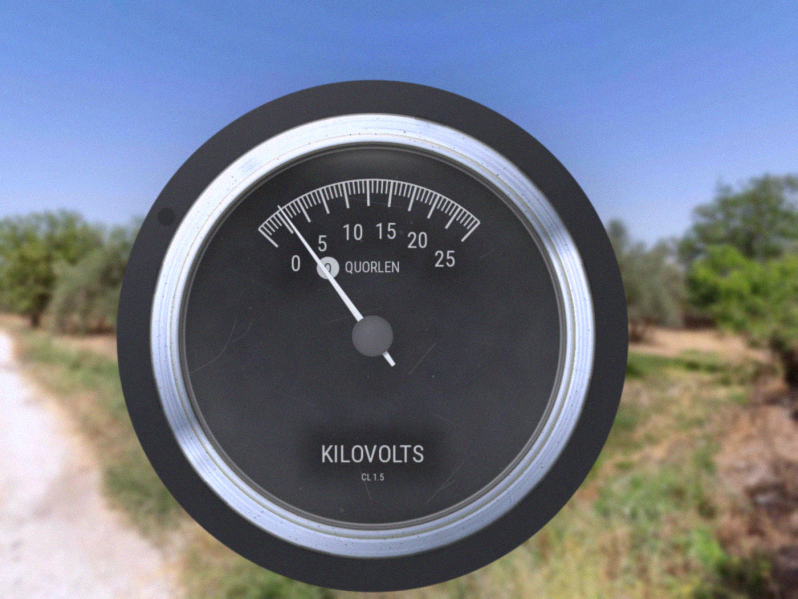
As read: value=3 unit=kV
